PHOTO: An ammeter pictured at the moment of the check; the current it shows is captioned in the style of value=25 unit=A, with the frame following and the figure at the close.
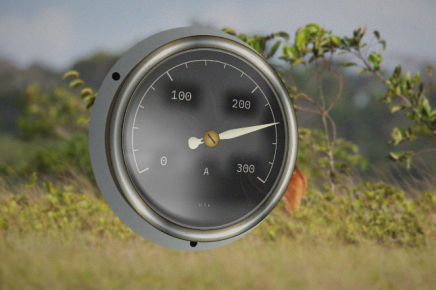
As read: value=240 unit=A
